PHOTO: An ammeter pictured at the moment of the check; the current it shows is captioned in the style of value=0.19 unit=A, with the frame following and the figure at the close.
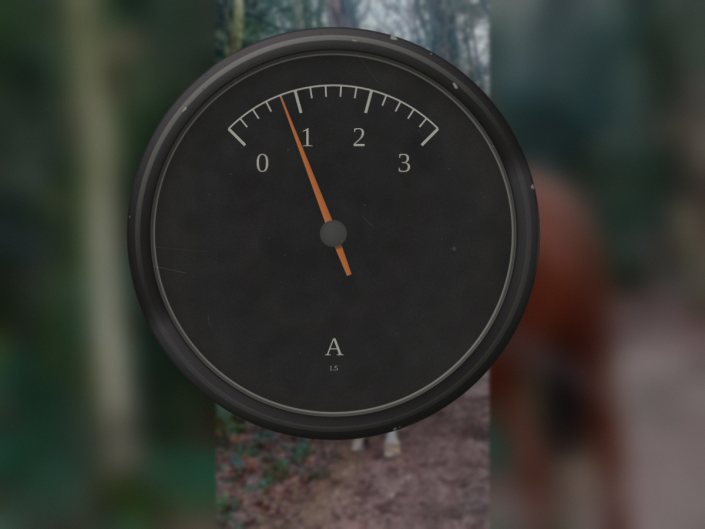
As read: value=0.8 unit=A
